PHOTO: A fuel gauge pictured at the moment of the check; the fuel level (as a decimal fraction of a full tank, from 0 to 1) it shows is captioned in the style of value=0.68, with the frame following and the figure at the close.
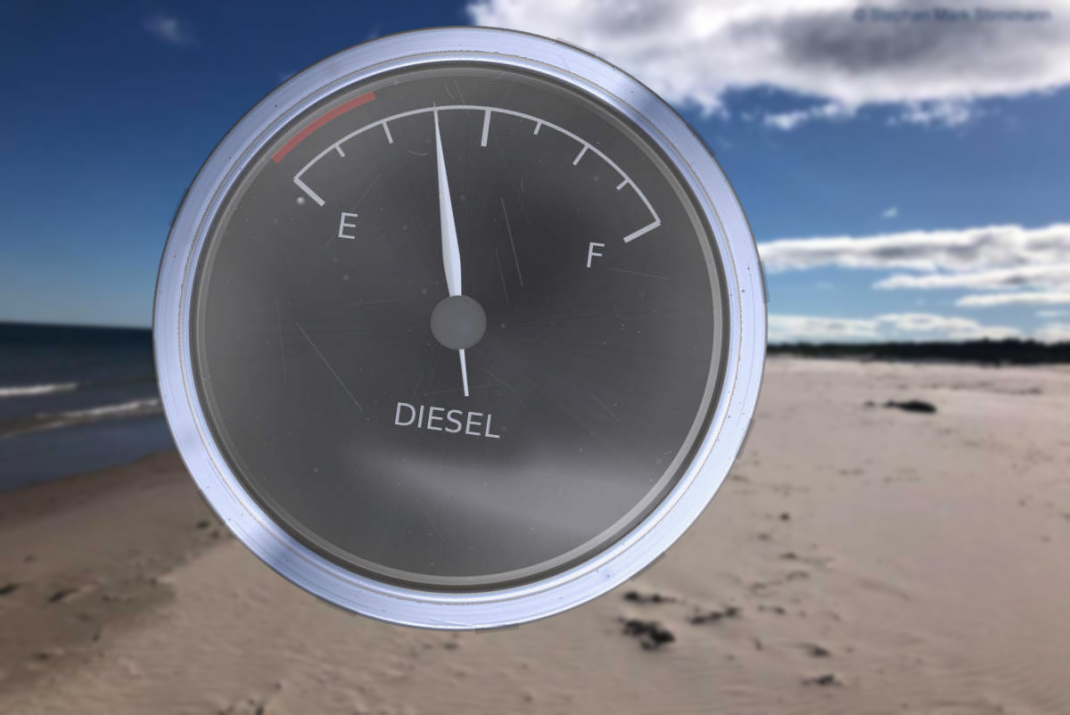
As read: value=0.375
